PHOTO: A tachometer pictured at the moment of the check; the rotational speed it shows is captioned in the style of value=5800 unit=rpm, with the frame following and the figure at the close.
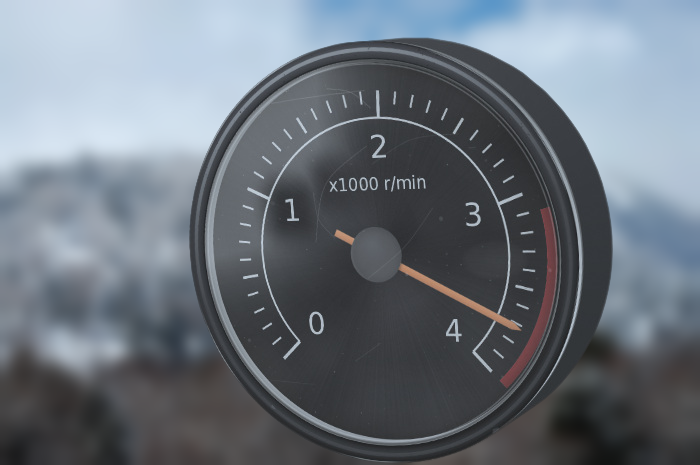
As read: value=3700 unit=rpm
